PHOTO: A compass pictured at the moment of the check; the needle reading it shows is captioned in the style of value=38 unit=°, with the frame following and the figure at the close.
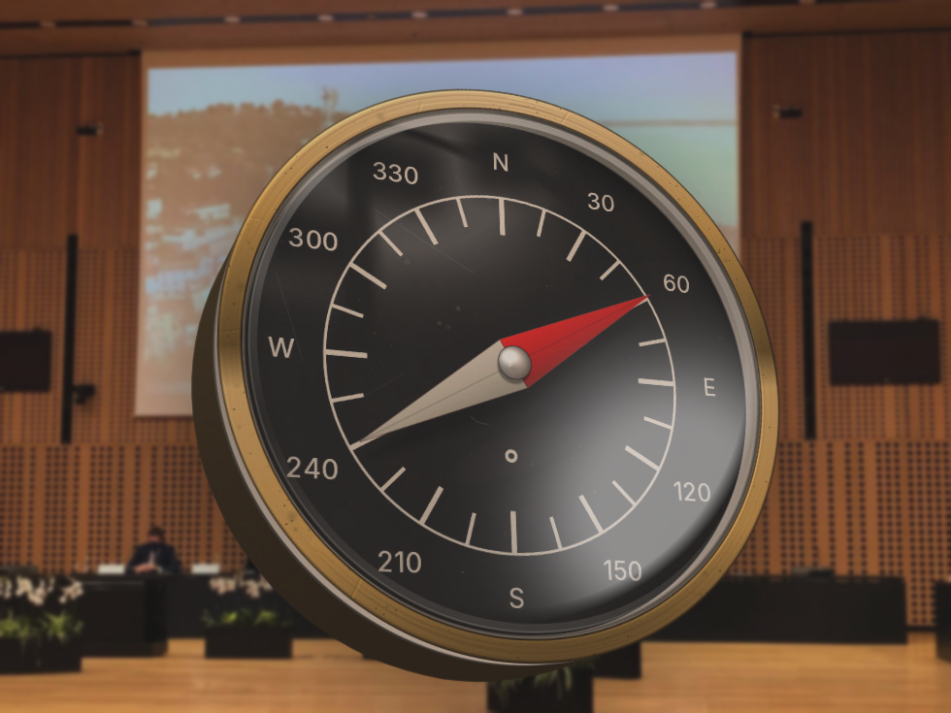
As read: value=60 unit=°
